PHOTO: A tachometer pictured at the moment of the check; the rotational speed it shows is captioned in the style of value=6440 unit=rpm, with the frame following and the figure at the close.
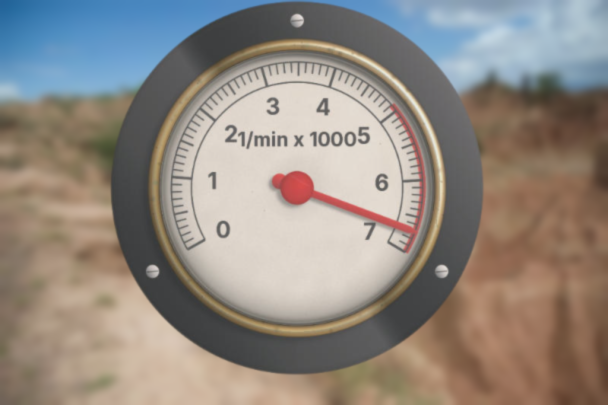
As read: value=6700 unit=rpm
